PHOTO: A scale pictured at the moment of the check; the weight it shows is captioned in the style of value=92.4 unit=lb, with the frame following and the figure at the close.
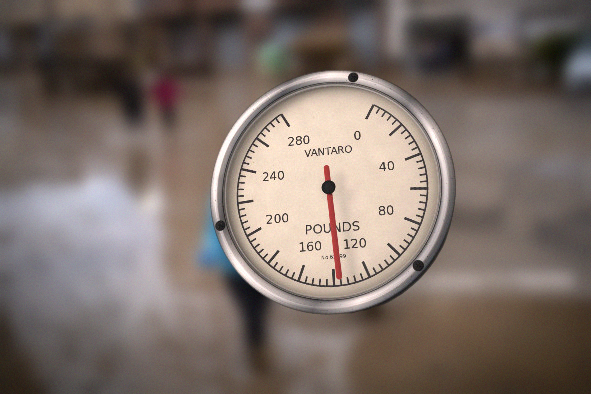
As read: value=136 unit=lb
